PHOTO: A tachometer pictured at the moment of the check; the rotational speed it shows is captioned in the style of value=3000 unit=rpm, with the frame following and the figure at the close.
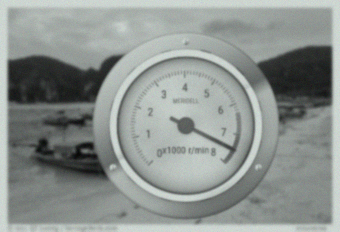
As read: value=7500 unit=rpm
